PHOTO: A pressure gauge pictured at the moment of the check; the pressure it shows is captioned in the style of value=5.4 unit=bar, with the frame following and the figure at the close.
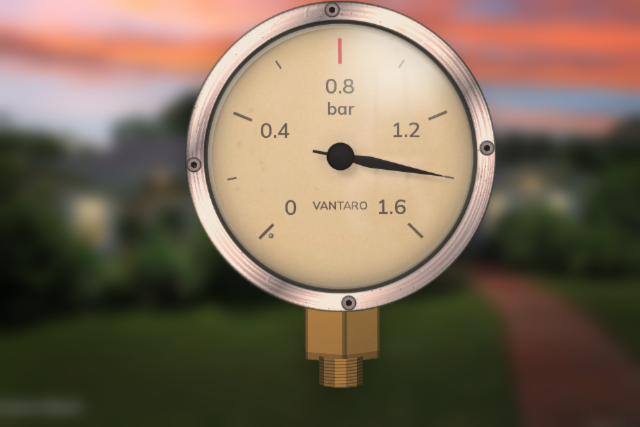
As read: value=1.4 unit=bar
